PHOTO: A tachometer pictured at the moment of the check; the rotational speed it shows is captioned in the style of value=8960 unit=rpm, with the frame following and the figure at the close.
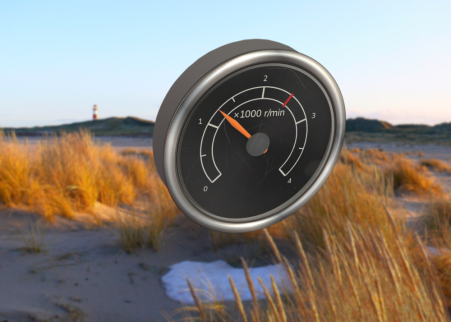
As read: value=1250 unit=rpm
